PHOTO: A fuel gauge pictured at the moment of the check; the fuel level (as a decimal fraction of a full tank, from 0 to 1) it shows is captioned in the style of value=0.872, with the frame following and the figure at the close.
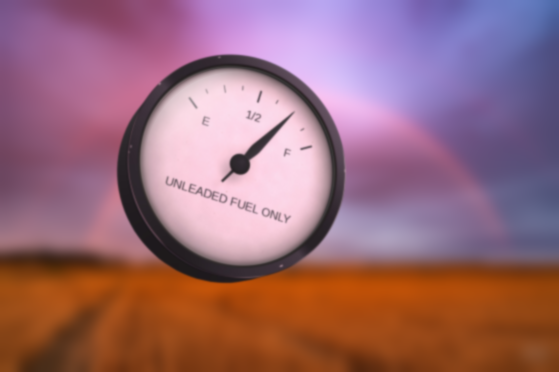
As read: value=0.75
